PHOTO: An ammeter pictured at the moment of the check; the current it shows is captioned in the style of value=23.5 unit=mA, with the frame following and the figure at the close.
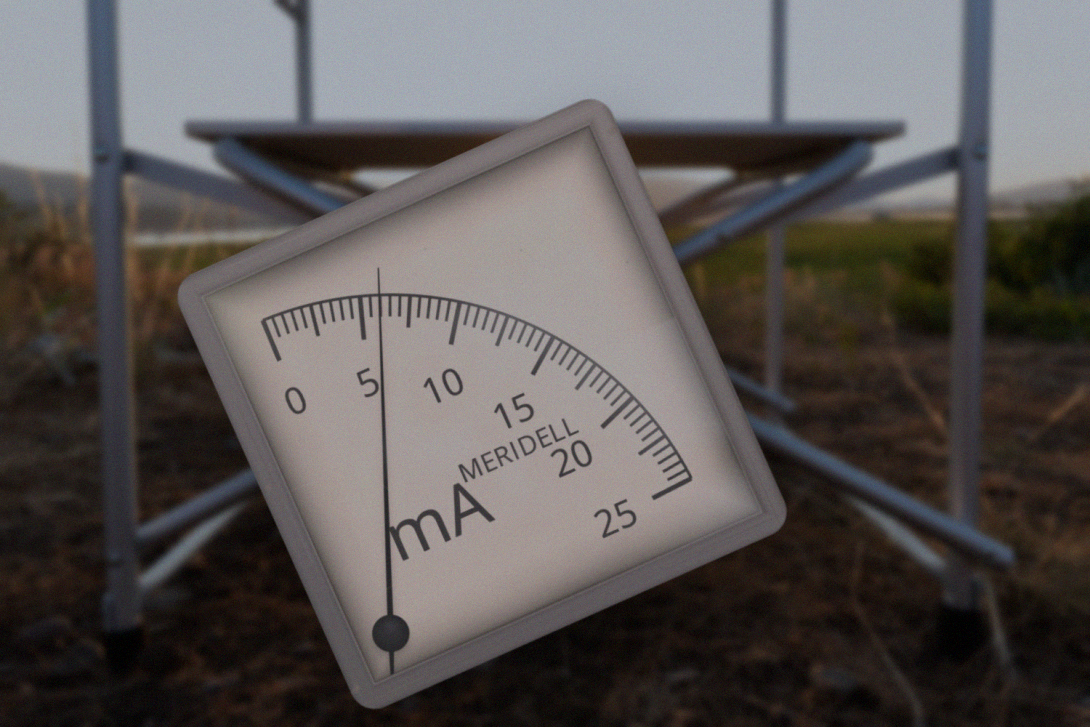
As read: value=6 unit=mA
